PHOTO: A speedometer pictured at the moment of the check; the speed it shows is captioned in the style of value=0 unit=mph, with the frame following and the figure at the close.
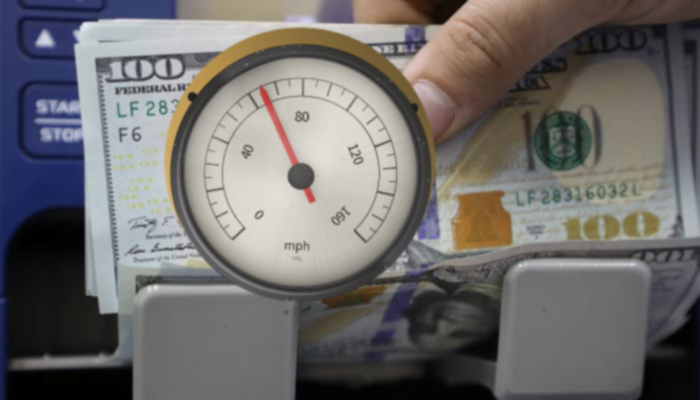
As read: value=65 unit=mph
